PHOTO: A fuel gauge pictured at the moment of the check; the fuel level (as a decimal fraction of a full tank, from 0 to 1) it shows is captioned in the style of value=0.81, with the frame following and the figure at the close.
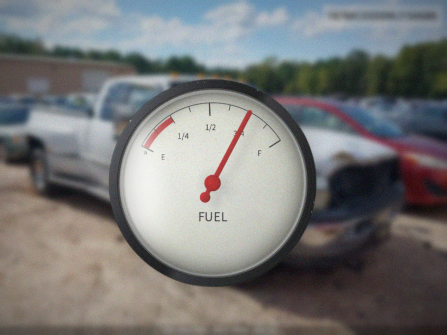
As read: value=0.75
